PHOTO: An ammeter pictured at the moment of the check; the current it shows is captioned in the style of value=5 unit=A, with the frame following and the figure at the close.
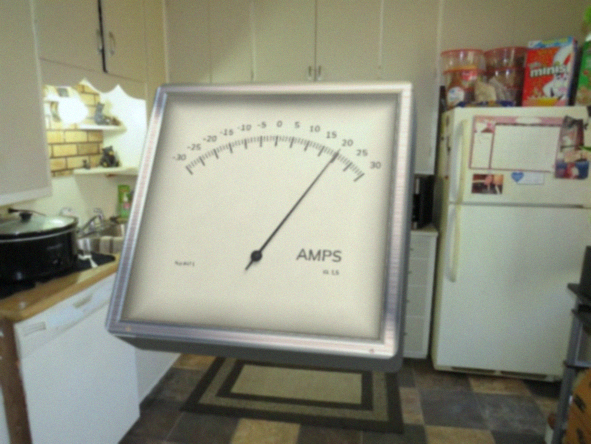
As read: value=20 unit=A
